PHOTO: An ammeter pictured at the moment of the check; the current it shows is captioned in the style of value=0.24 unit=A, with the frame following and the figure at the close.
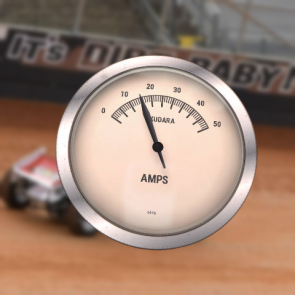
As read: value=15 unit=A
